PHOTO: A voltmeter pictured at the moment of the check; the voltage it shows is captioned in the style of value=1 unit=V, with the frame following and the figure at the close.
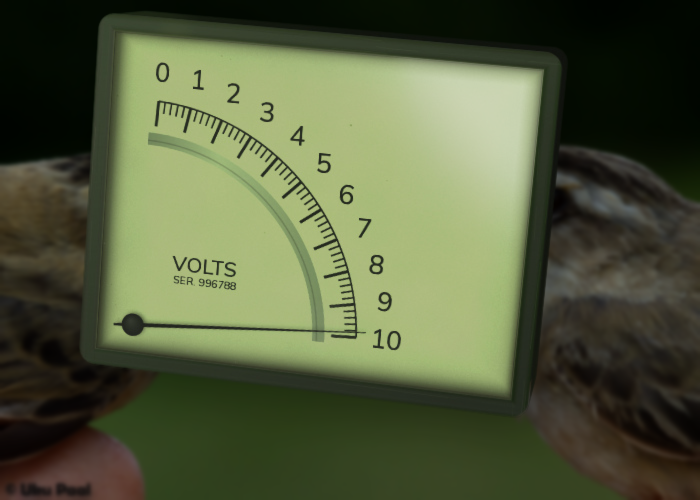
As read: value=9.8 unit=V
